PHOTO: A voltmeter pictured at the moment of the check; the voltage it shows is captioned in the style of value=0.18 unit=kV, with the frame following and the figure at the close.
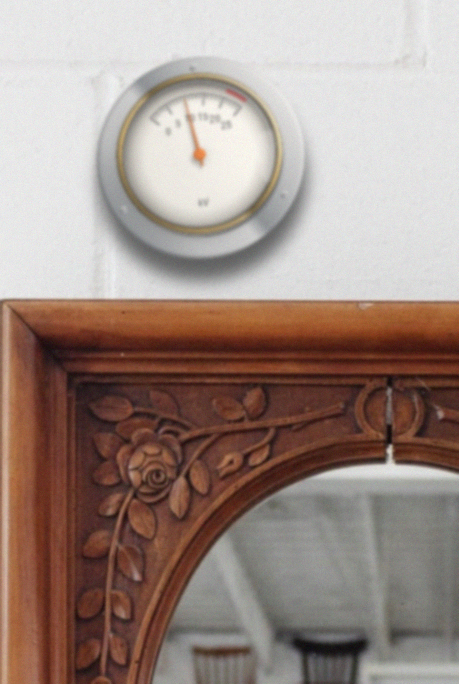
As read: value=10 unit=kV
